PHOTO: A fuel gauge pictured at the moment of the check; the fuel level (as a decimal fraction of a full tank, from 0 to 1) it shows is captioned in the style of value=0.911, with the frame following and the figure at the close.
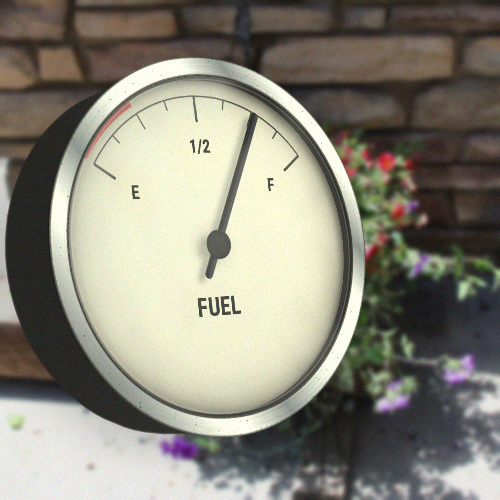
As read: value=0.75
